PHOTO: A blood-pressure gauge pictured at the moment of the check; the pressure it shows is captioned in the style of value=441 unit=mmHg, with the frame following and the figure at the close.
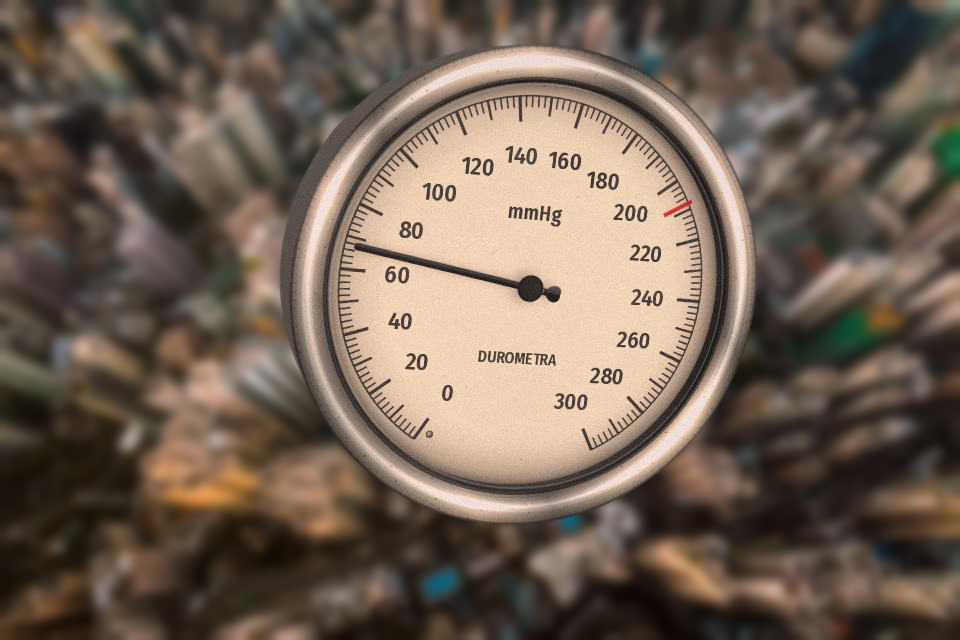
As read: value=68 unit=mmHg
